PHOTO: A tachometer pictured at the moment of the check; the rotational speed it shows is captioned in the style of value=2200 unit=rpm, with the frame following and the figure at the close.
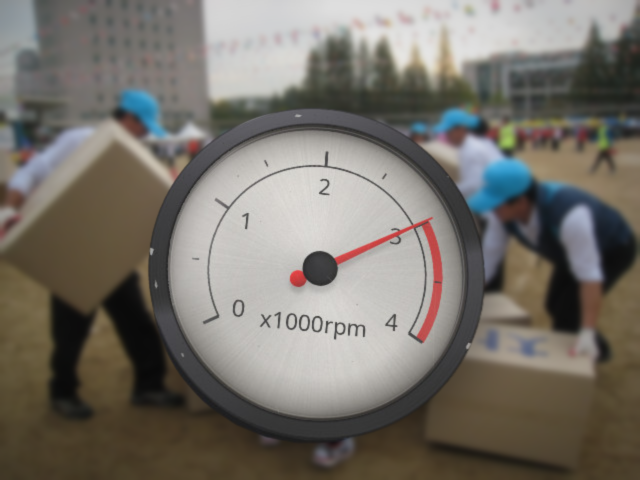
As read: value=3000 unit=rpm
